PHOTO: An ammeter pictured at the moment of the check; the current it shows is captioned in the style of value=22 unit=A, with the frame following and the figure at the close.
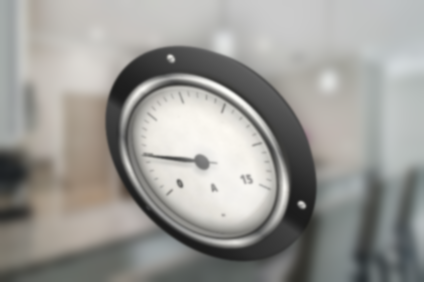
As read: value=2.5 unit=A
